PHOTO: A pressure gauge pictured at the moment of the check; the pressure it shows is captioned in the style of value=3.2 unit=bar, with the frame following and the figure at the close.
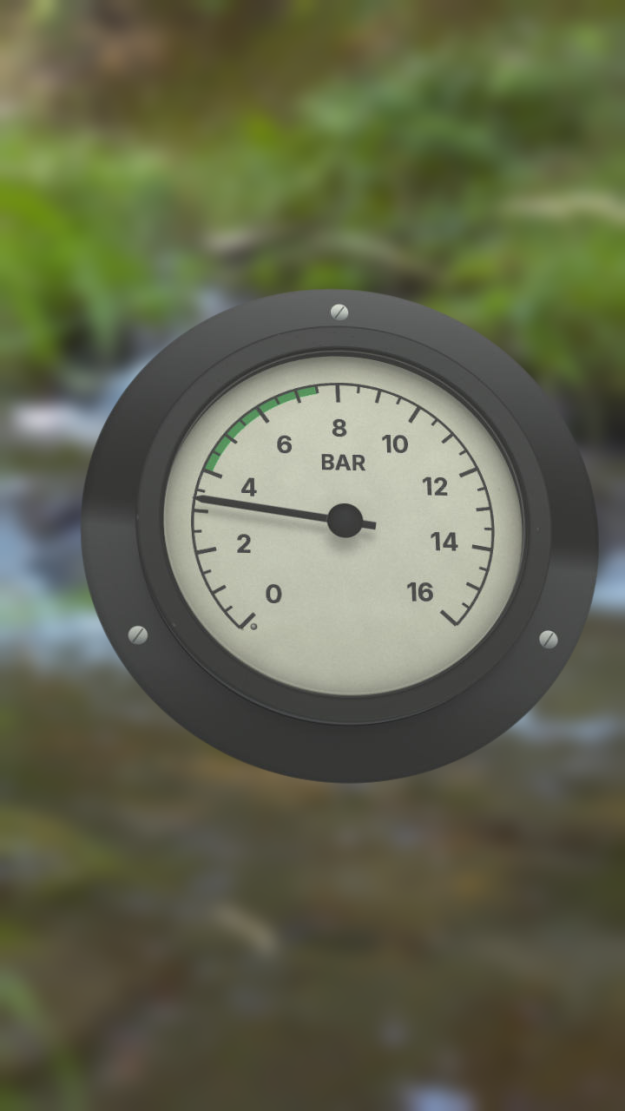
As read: value=3.25 unit=bar
